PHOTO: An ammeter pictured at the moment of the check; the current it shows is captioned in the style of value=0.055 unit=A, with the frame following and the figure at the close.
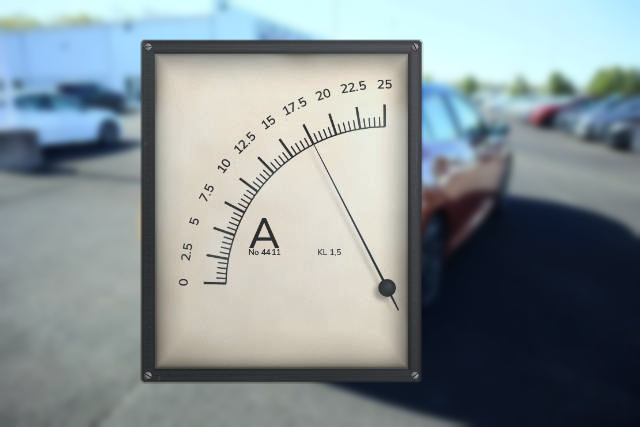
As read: value=17.5 unit=A
